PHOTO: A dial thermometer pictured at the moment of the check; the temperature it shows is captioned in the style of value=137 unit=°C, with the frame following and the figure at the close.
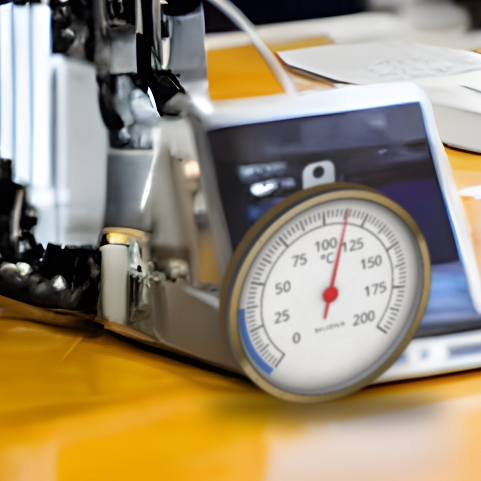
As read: value=112.5 unit=°C
